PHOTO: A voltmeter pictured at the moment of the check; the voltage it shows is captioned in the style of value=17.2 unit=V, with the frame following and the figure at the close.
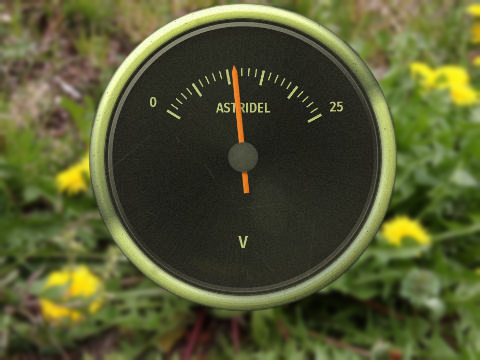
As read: value=11 unit=V
